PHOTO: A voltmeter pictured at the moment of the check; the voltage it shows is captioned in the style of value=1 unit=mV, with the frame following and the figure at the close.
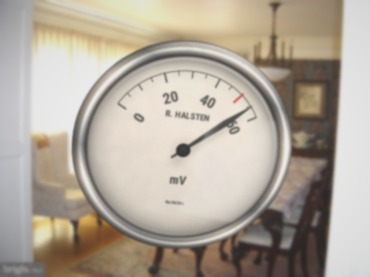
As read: value=55 unit=mV
